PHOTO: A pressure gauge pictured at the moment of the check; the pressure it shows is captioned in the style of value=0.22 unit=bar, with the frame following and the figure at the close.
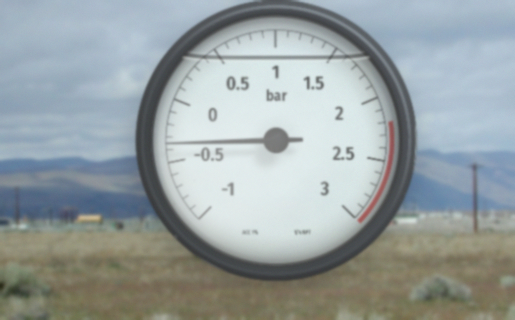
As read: value=-0.35 unit=bar
